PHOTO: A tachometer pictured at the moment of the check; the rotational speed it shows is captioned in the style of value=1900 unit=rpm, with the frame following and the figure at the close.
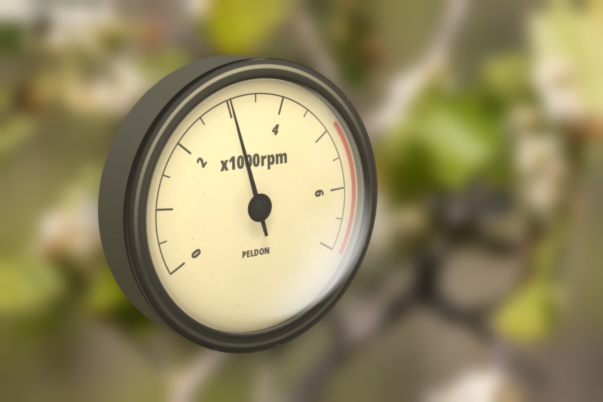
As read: value=3000 unit=rpm
